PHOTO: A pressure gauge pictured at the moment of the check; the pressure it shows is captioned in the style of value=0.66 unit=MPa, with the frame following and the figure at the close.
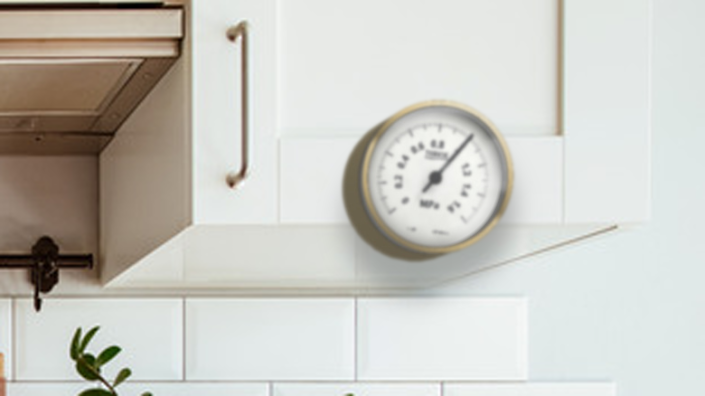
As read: value=1 unit=MPa
